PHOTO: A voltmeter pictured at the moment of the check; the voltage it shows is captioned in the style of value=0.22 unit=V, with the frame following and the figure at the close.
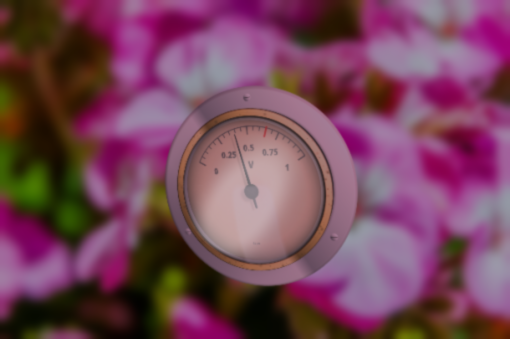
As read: value=0.4 unit=V
